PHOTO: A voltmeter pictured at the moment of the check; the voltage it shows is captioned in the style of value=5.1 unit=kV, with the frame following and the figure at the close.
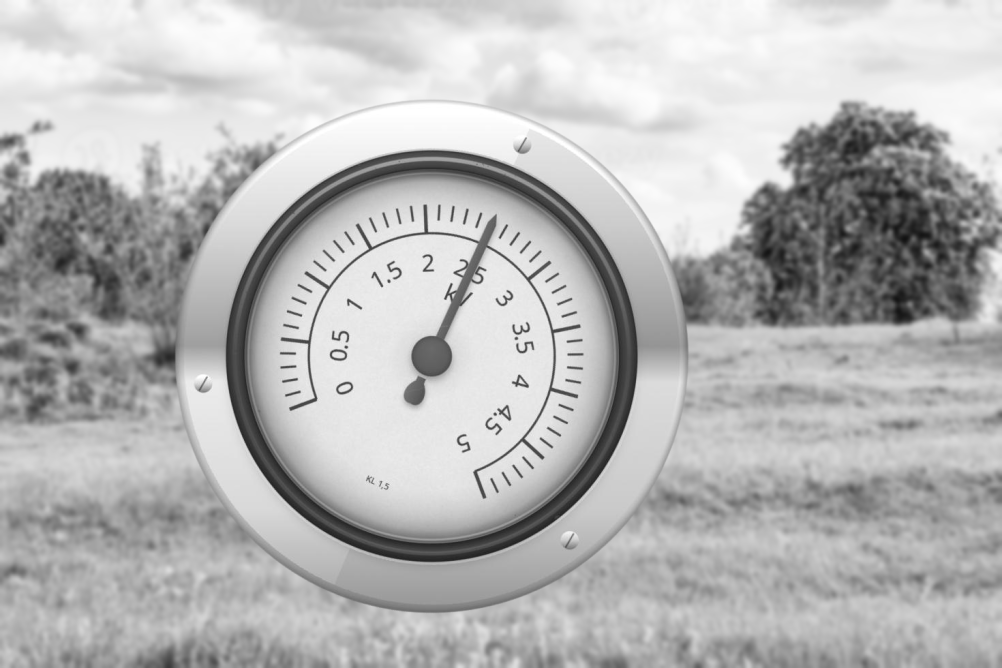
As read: value=2.5 unit=kV
